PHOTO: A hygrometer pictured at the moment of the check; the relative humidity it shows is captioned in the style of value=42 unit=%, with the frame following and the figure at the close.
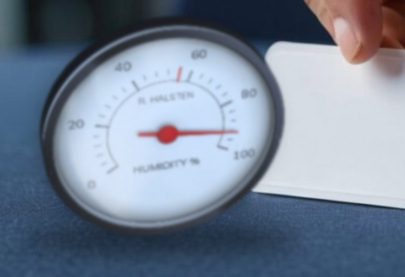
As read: value=92 unit=%
